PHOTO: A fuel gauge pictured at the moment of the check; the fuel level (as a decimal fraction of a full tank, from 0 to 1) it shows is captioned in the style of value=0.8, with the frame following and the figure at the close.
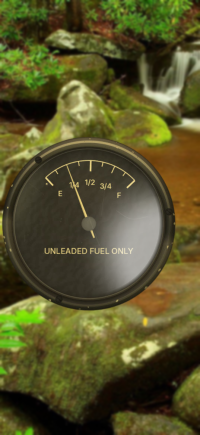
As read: value=0.25
